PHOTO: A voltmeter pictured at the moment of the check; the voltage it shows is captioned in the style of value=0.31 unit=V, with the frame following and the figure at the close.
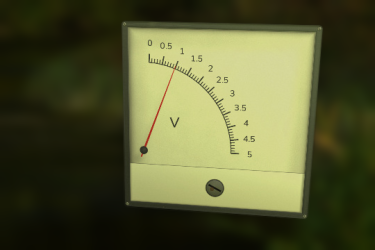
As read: value=1 unit=V
